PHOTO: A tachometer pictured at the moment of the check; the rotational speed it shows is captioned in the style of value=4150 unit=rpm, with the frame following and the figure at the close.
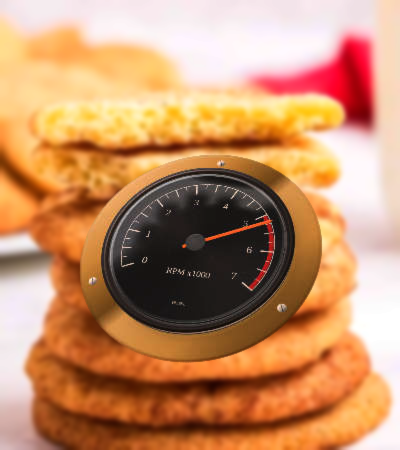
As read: value=5250 unit=rpm
